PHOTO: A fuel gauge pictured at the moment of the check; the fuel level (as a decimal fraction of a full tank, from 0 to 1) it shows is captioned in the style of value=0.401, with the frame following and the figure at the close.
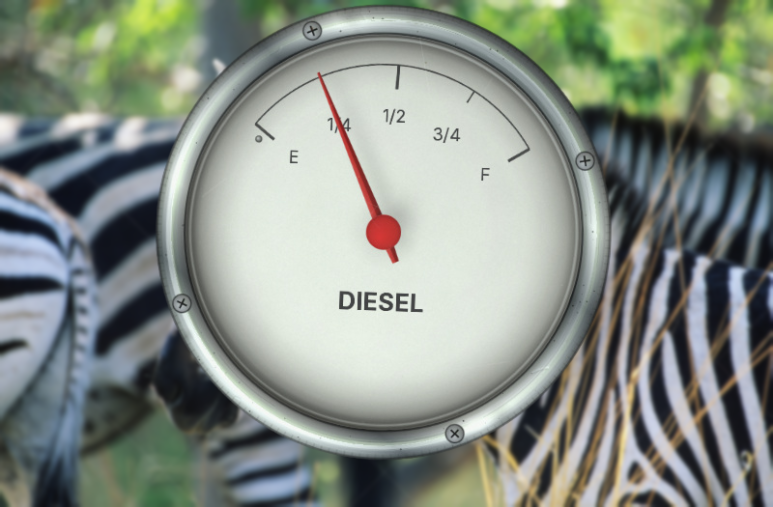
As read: value=0.25
